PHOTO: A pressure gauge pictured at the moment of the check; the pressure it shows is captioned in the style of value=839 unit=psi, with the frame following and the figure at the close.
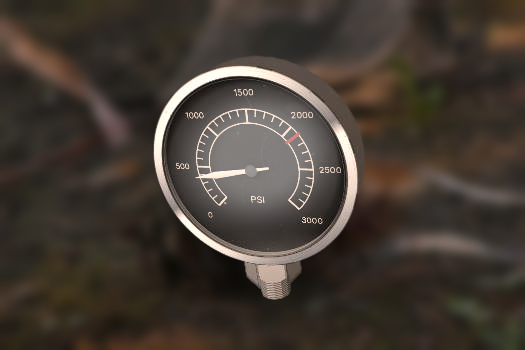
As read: value=400 unit=psi
